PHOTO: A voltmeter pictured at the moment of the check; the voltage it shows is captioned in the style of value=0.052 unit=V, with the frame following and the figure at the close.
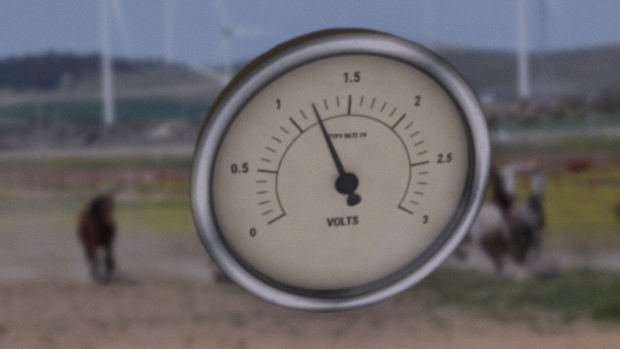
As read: value=1.2 unit=V
